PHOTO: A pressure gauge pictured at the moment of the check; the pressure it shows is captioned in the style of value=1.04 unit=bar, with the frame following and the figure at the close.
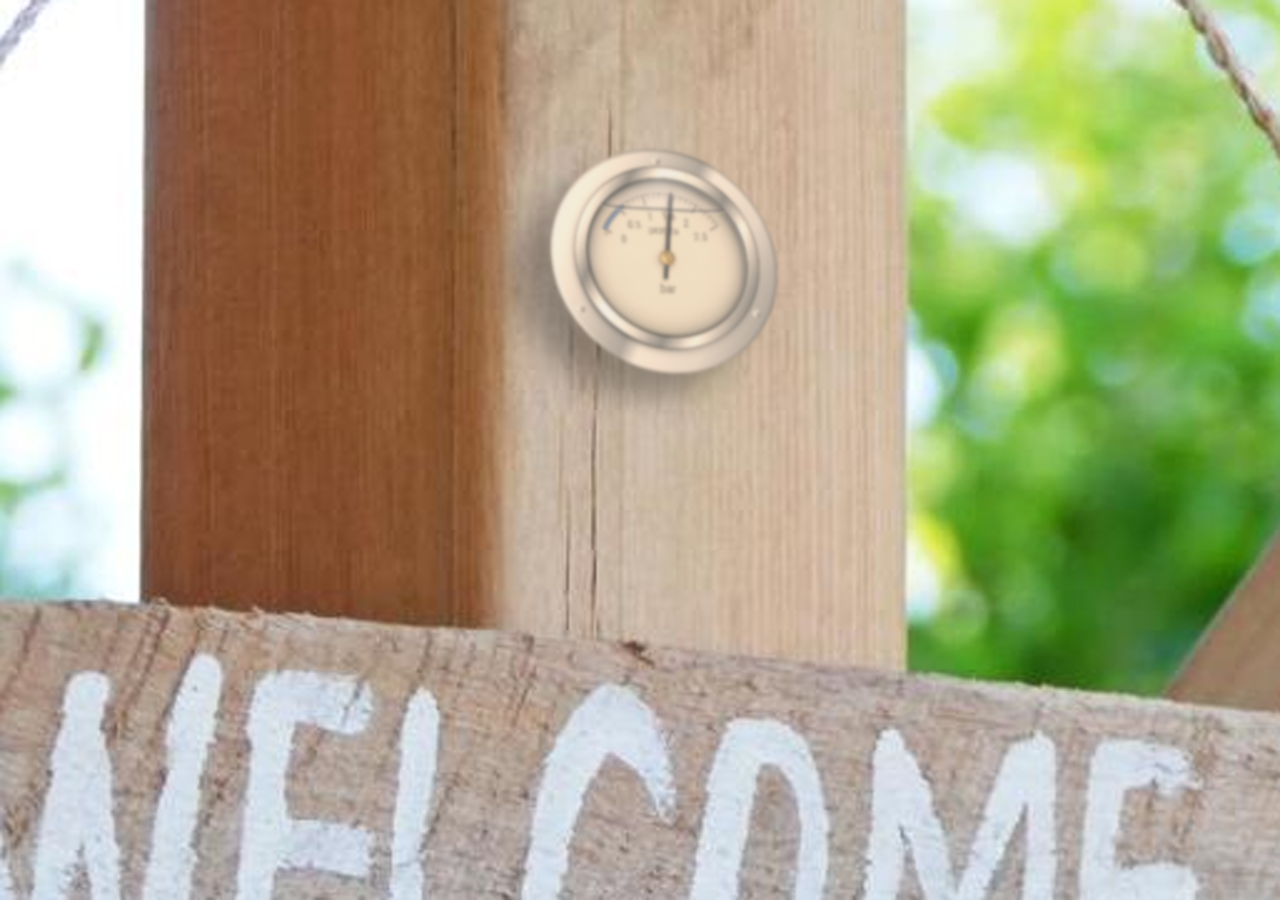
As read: value=1.5 unit=bar
